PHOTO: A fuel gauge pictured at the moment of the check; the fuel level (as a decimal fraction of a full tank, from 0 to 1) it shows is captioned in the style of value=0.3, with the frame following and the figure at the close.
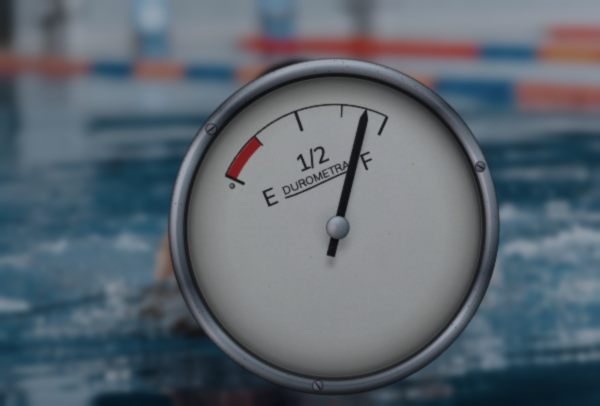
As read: value=0.875
